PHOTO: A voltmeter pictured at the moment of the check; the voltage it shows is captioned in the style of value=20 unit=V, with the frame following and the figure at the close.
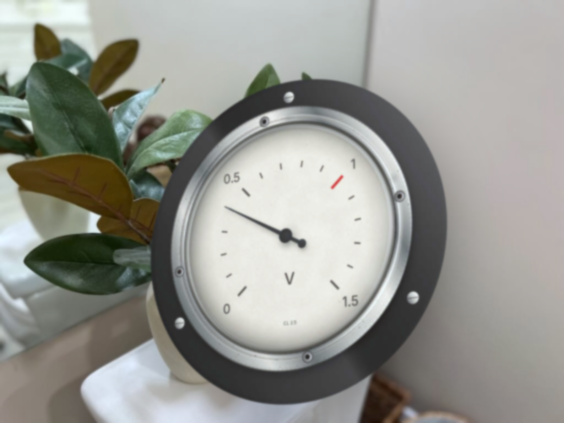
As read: value=0.4 unit=V
